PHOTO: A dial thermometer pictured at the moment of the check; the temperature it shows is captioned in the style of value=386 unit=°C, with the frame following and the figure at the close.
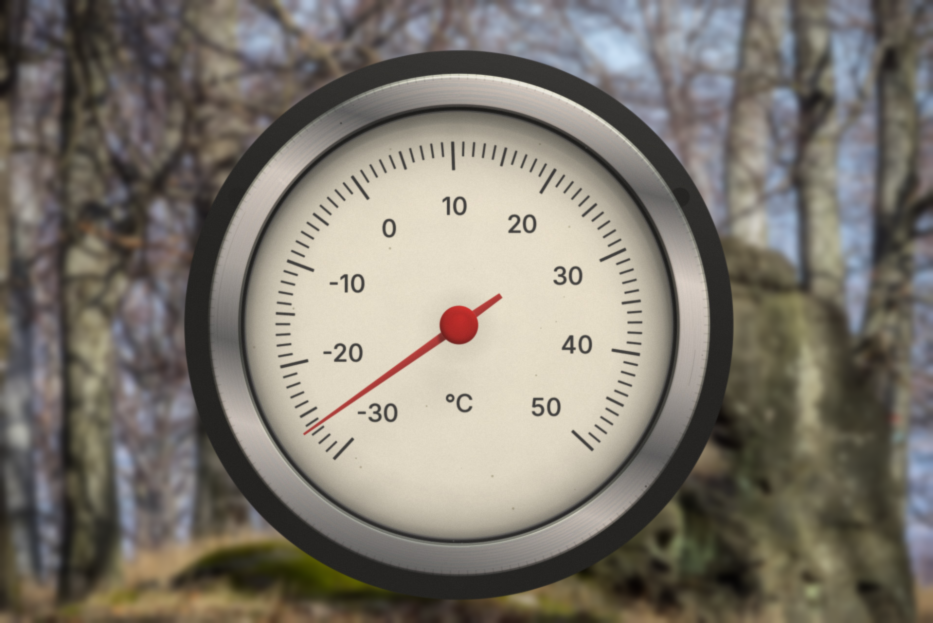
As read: value=-26.5 unit=°C
